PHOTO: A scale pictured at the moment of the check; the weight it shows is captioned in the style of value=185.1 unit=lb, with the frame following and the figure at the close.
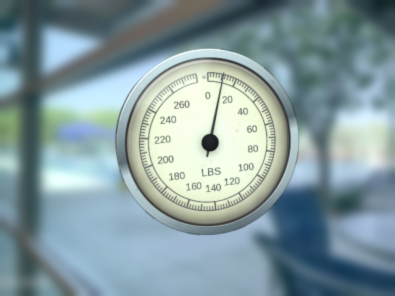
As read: value=10 unit=lb
